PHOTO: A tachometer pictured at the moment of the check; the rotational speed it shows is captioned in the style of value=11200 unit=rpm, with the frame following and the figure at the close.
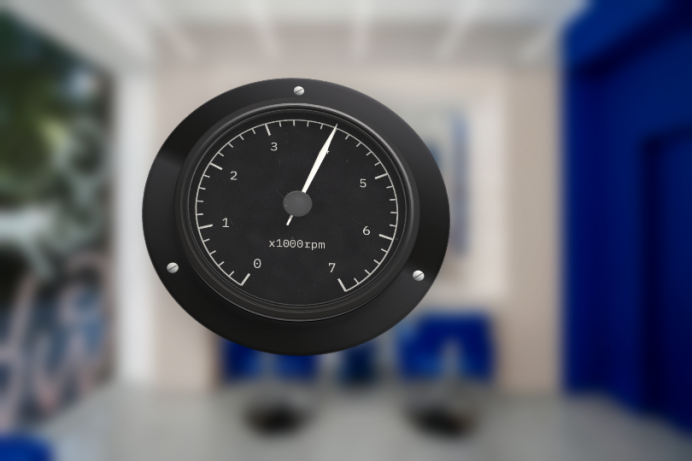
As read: value=4000 unit=rpm
